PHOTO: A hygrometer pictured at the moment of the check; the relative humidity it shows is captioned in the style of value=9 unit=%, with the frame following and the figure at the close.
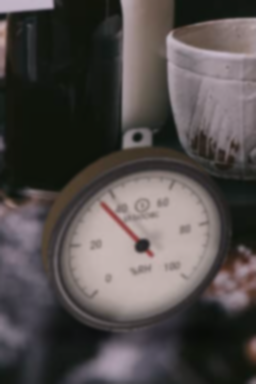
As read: value=36 unit=%
